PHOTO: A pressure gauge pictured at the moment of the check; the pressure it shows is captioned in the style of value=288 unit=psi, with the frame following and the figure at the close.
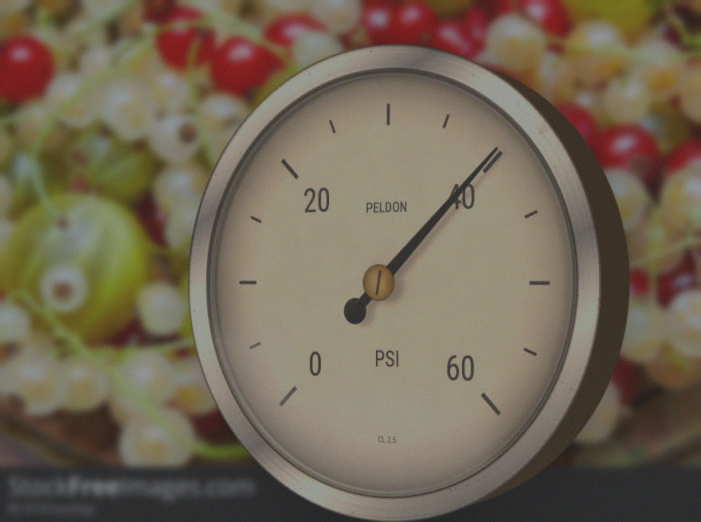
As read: value=40 unit=psi
